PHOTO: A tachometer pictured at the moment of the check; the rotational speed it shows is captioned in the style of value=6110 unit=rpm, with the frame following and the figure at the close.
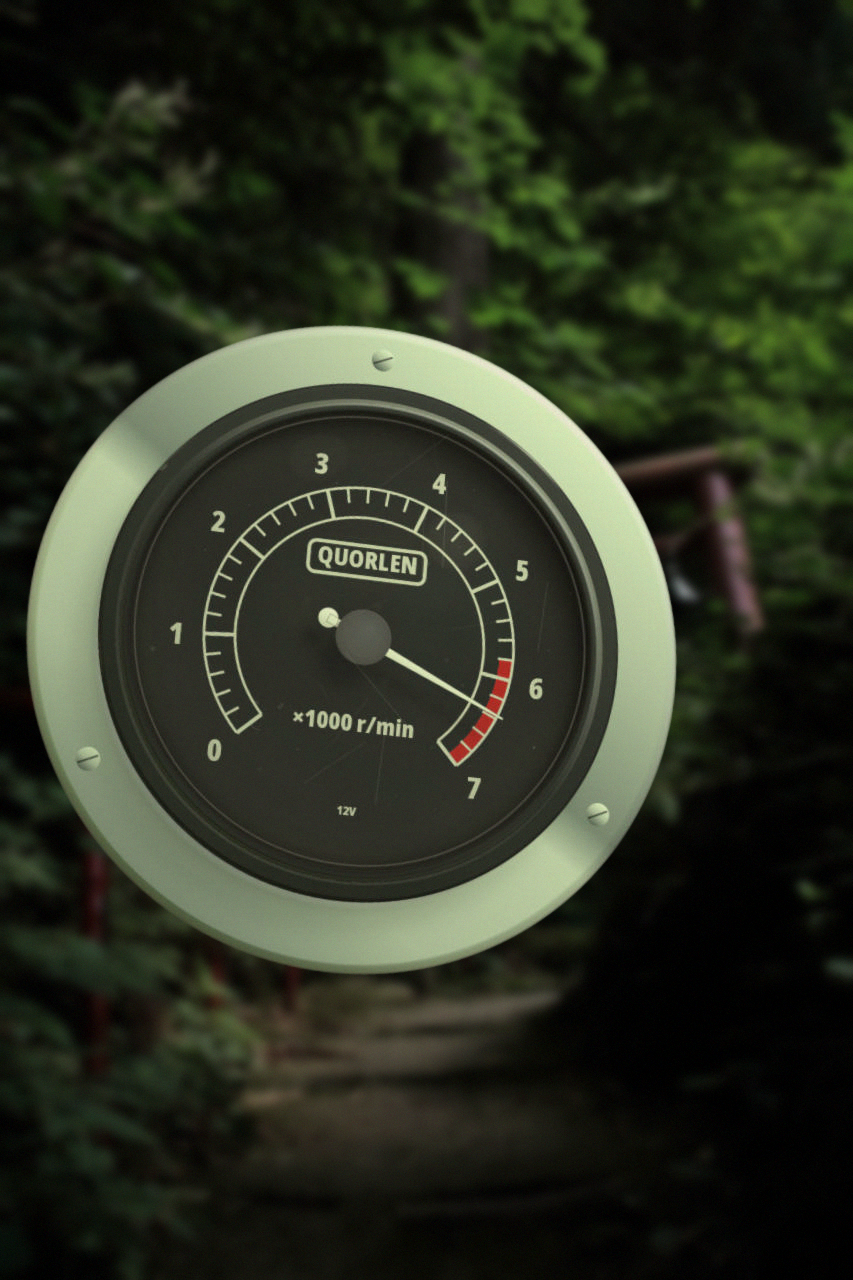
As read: value=6400 unit=rpm
